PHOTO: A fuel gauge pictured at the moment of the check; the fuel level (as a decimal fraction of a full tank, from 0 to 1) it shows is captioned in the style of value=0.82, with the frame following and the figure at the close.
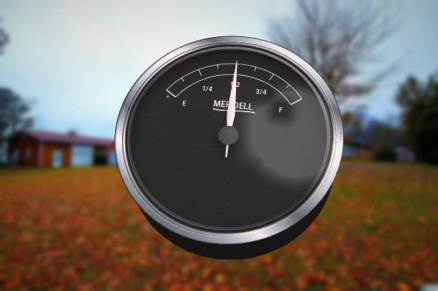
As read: value=0.5
